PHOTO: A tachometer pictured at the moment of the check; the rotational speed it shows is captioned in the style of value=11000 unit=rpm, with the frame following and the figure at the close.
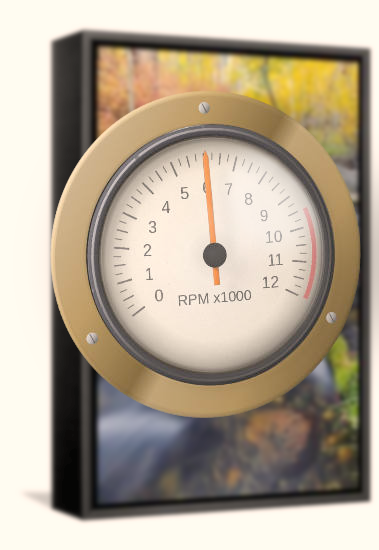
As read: value=6000 unit=rpm
